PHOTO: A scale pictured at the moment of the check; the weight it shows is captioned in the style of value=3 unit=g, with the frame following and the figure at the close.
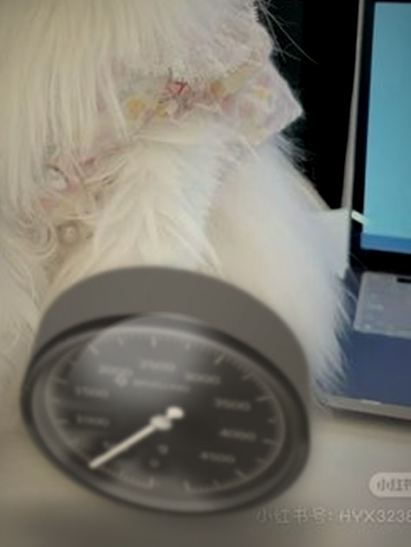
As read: value=500 unit=g
